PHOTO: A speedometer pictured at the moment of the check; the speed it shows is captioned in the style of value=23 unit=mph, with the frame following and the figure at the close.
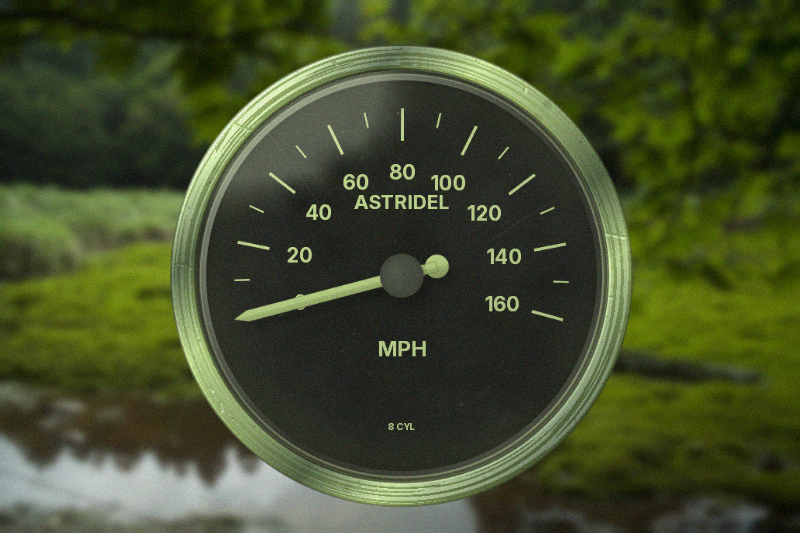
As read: value=0 unit=mph
